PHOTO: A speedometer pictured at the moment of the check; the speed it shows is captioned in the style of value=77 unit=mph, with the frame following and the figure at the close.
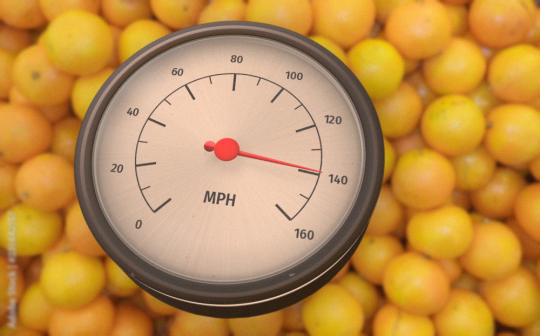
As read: value=140 unit=mph
